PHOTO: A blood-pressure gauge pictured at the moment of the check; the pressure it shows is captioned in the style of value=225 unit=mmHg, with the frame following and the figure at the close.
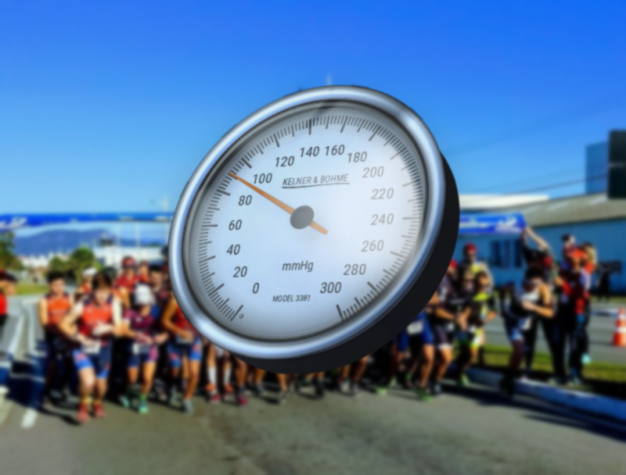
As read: value=90 unit=mmHg
